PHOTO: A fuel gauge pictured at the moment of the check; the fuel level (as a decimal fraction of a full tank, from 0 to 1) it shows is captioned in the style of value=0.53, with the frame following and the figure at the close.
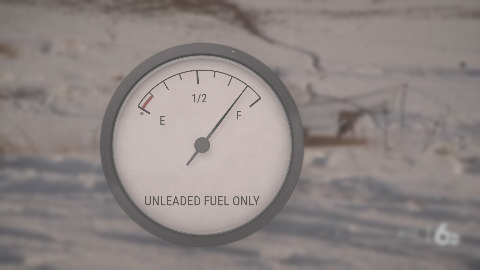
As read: value=0.875
